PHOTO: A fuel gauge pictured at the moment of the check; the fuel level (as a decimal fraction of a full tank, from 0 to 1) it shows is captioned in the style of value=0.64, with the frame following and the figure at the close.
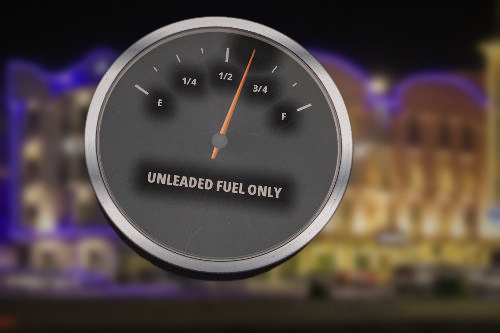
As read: value=0.625
